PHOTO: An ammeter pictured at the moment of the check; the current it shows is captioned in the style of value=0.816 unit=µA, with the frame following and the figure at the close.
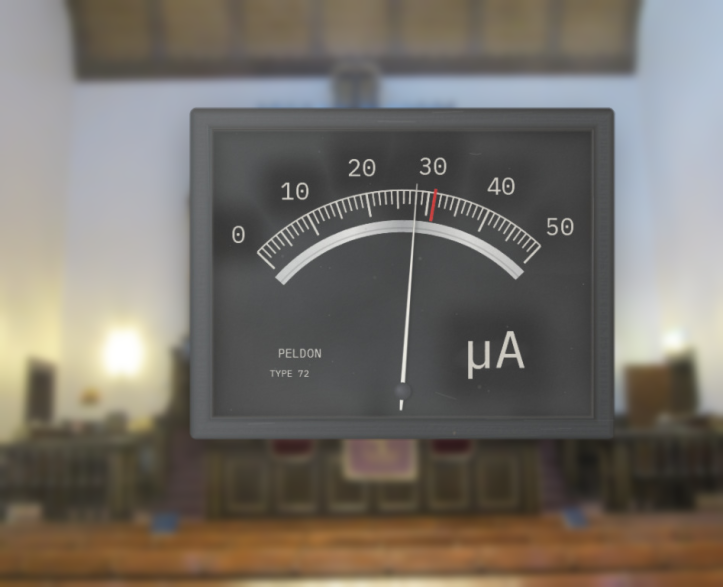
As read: value=28 unit=µA
